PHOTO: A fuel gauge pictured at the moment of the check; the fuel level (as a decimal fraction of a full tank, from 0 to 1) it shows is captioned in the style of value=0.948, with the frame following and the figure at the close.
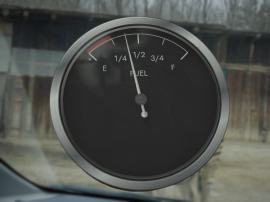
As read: value=0.375
